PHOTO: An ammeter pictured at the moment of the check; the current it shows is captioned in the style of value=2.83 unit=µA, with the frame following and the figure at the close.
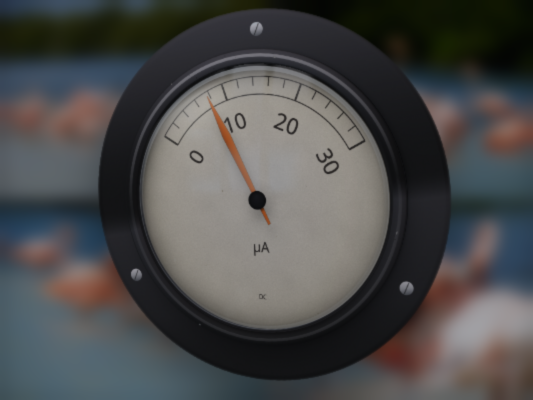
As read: value=8 unit=µA
